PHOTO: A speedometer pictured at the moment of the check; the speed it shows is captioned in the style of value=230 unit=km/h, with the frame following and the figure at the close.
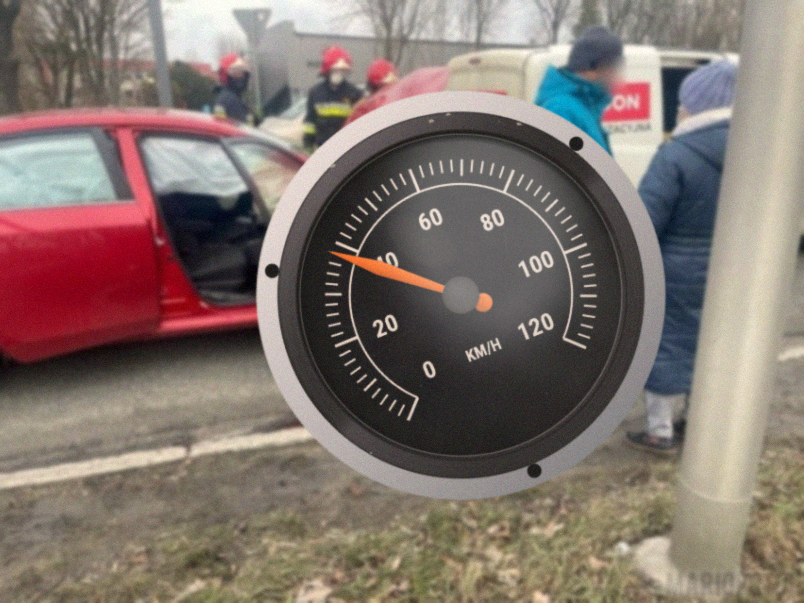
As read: value=38 unit=km/h
